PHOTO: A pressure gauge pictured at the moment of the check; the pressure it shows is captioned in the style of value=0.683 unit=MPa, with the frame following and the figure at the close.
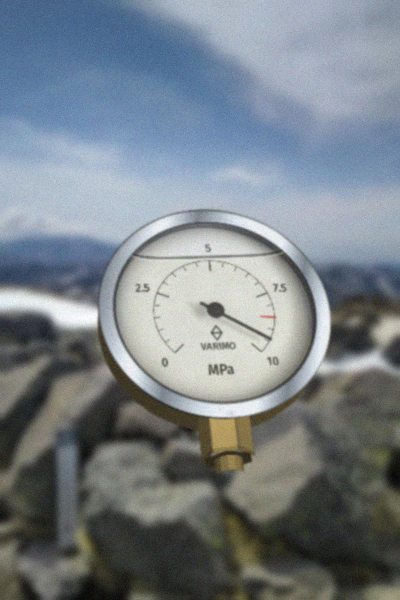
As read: value=9.5 unit=MPa
